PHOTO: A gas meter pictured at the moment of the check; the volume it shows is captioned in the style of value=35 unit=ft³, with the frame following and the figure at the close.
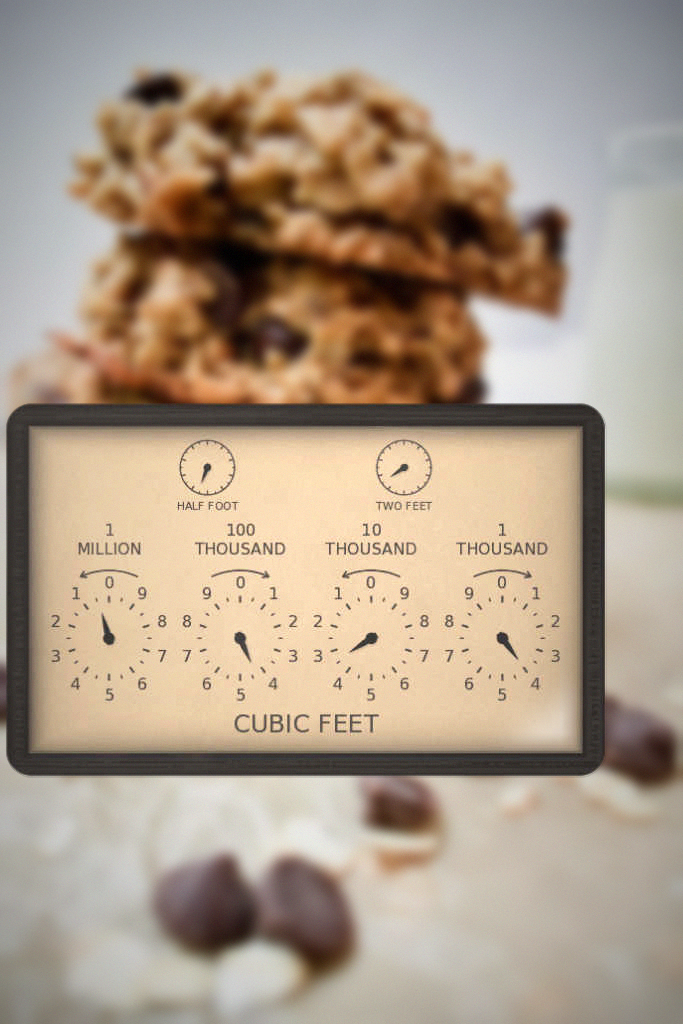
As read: value=43400 unit=ft³
